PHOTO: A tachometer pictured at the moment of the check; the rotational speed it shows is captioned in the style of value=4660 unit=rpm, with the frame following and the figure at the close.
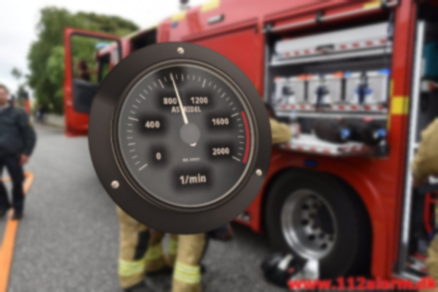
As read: value=900 unit=rpm
